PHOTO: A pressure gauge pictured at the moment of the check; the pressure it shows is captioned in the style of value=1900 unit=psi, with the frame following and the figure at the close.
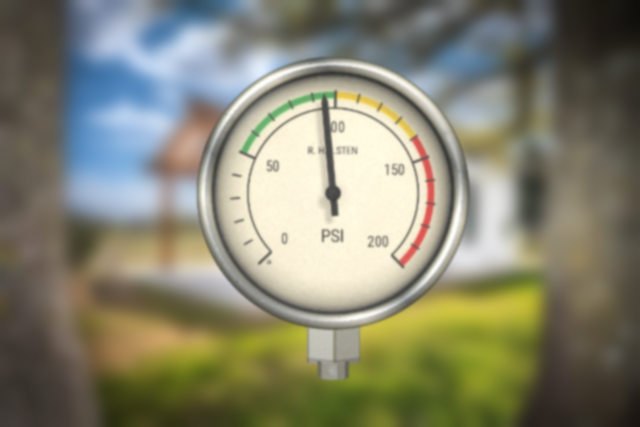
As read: value=95 unit=psi
